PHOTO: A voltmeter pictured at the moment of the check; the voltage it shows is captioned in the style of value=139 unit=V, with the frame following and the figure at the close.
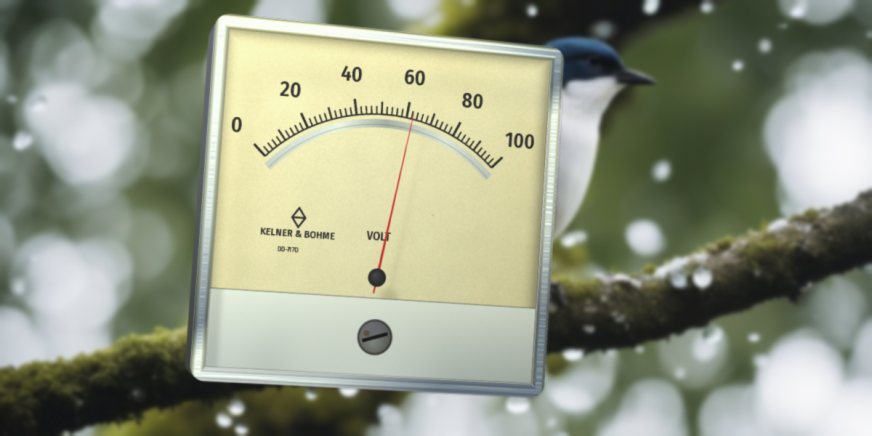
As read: value=62 unit=V
